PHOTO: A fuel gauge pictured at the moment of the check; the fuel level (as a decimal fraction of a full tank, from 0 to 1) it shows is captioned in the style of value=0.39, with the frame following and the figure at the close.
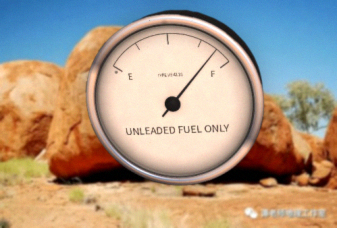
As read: value=0.875
